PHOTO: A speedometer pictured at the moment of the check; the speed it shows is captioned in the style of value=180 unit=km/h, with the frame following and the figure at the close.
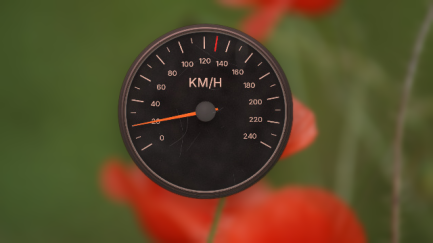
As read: value=20 unit=km/h
